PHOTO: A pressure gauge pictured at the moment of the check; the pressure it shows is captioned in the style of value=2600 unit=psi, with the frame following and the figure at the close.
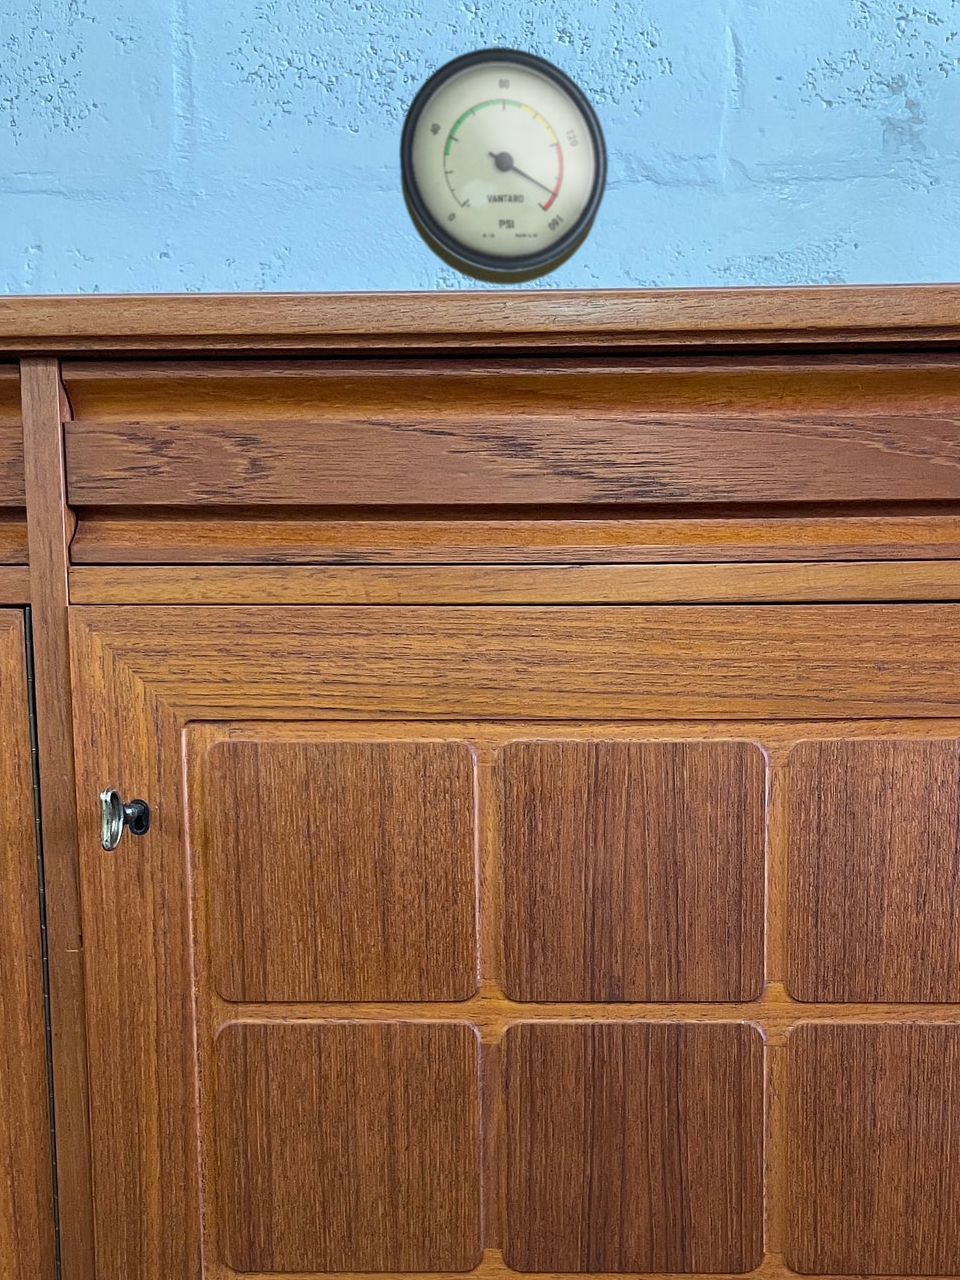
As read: value=150 unit=psi
